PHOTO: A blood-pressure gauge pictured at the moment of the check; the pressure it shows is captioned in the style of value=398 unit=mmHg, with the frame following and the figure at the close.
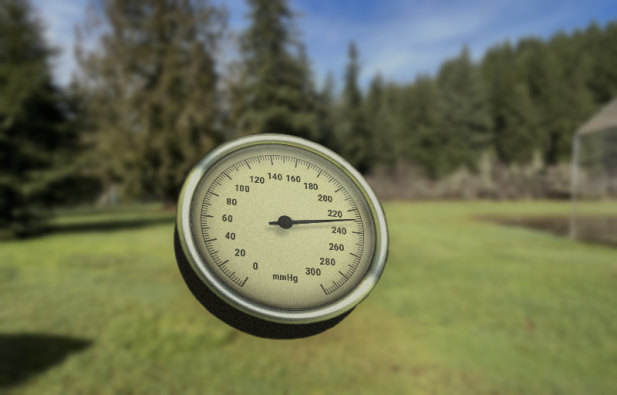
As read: value=230 unit=mmHg
